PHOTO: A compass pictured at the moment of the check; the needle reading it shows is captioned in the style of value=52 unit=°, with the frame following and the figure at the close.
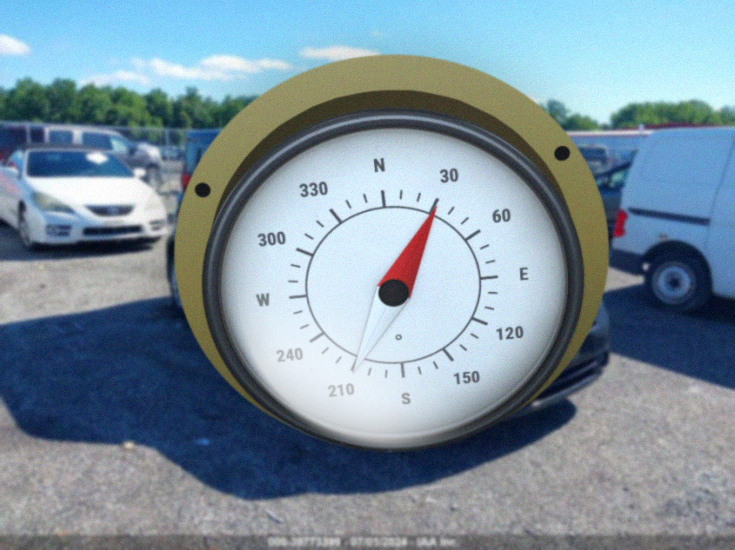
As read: value=30 unit=°
